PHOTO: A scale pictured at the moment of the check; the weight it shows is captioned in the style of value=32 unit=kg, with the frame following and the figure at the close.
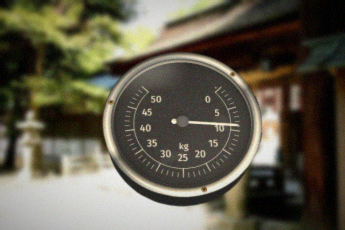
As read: value=9 unit=kg
